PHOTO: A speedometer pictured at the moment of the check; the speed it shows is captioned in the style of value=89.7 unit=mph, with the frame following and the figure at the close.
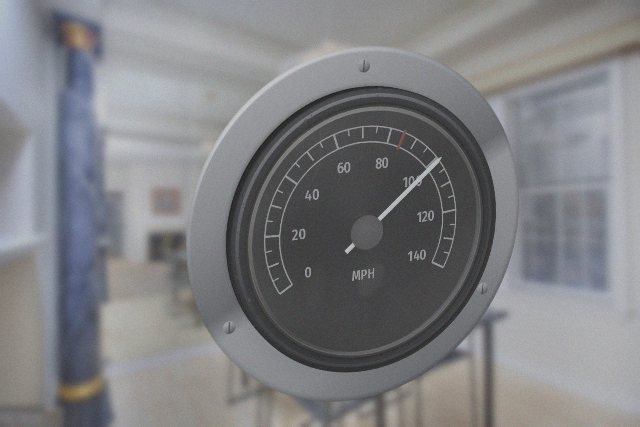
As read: value=100 unit=mph
